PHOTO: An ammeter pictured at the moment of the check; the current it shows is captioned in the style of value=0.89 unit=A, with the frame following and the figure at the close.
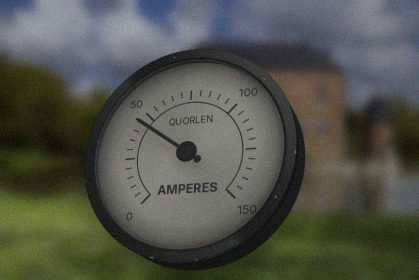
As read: value=45 unit=A
